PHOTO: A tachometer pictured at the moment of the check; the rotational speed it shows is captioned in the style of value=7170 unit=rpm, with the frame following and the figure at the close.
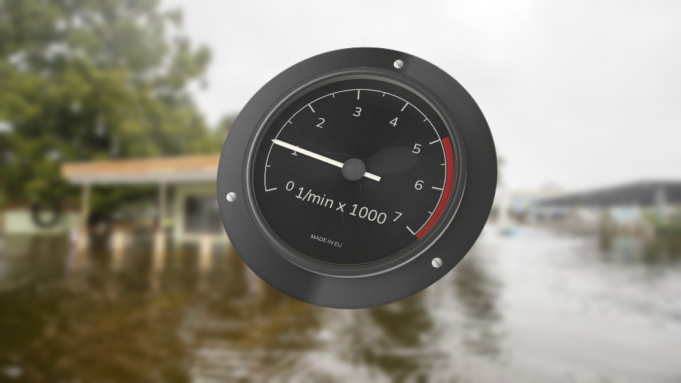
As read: value=1000 unit=rpm
